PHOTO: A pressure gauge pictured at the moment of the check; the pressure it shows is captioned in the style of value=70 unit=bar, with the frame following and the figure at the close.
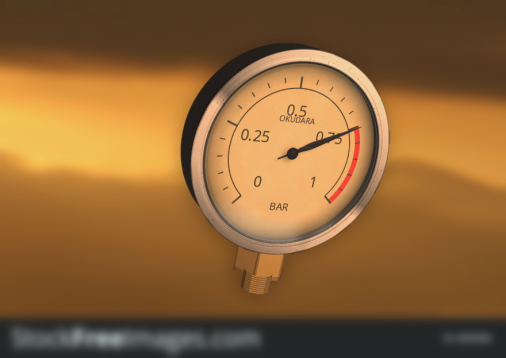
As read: value=0.75 unit=bar
